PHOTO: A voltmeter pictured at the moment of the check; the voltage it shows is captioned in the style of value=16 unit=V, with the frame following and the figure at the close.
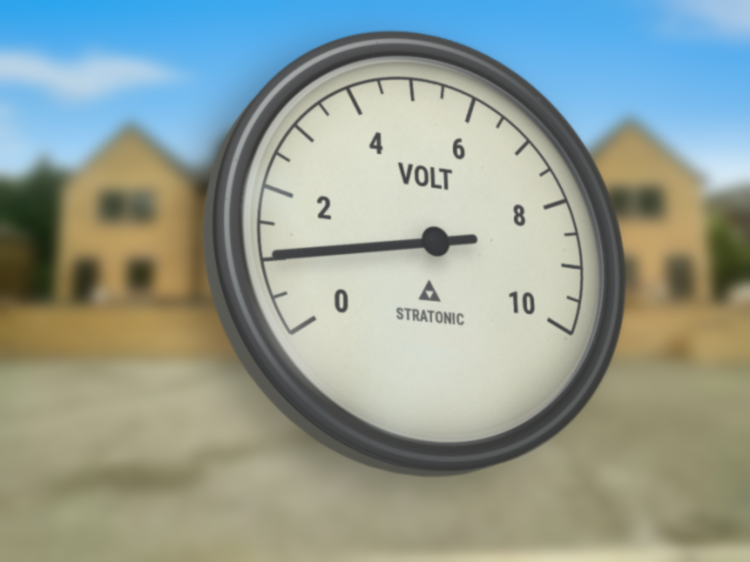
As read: value=1 unit=V
